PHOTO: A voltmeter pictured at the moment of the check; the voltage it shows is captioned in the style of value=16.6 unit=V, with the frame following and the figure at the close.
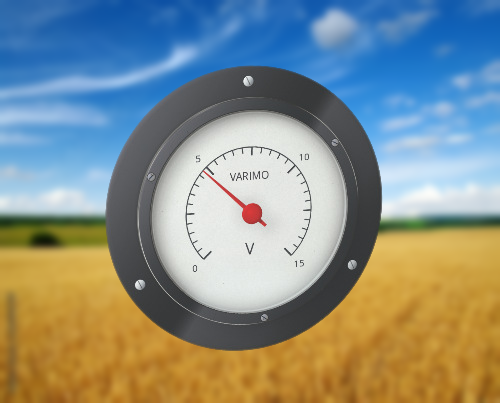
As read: value=4.75 unit=V
